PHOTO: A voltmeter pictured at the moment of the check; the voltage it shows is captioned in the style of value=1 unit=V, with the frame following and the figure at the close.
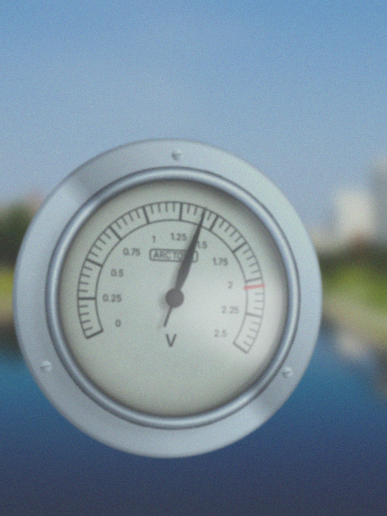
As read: value=1.4 unit=V
